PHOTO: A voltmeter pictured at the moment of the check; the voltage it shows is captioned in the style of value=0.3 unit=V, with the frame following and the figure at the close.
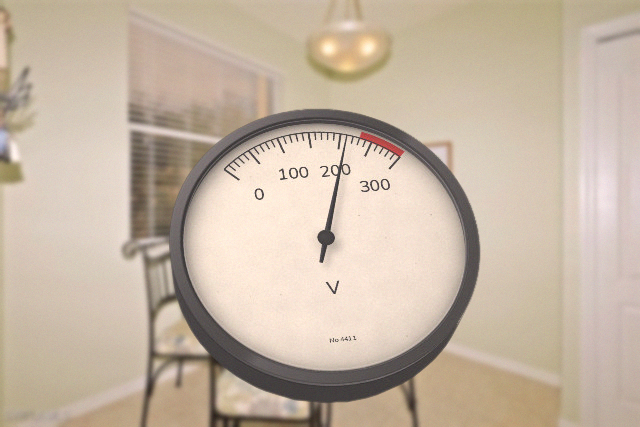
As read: value=210 unit=V
